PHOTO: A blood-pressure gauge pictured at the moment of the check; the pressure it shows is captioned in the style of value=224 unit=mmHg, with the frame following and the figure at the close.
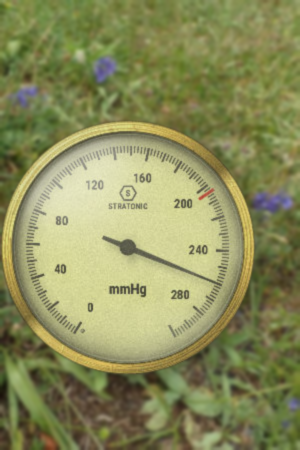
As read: value=260 unit=mmHg
